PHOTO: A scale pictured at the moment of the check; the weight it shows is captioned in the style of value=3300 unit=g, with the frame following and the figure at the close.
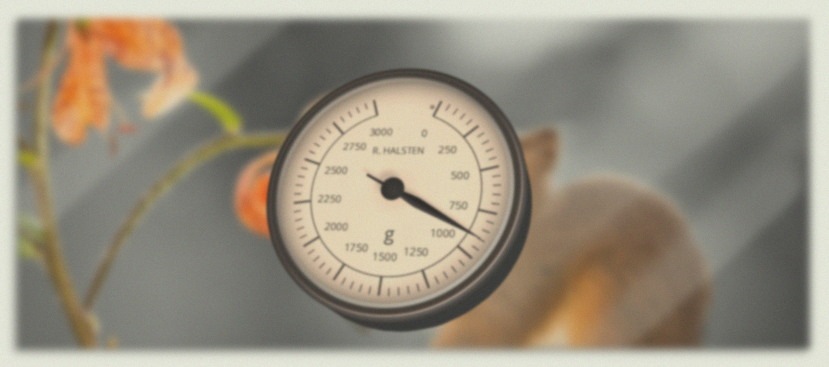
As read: value=900 unit=g
